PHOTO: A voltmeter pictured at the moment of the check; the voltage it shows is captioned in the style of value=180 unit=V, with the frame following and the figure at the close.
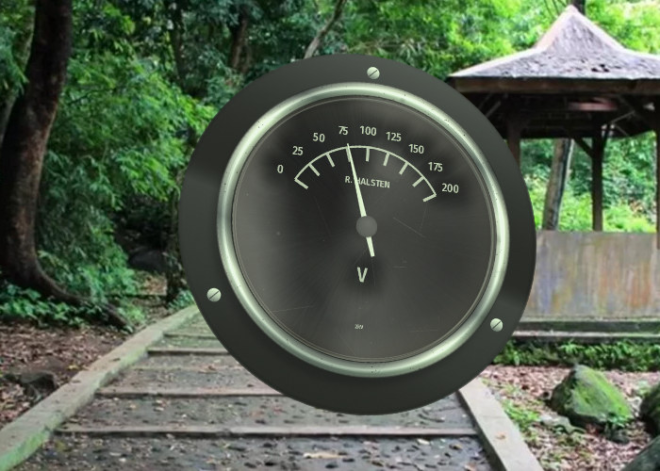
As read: value=75 unit=V
